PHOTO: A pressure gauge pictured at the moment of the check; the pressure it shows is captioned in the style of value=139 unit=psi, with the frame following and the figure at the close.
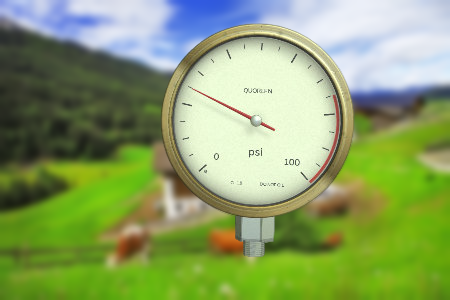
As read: value=25 unit=psi
